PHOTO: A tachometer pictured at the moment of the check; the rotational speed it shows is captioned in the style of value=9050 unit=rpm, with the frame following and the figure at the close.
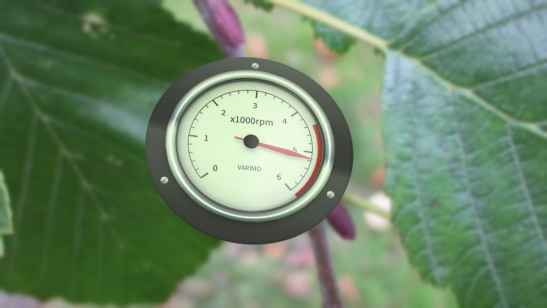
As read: value=5200 unit=rpm
